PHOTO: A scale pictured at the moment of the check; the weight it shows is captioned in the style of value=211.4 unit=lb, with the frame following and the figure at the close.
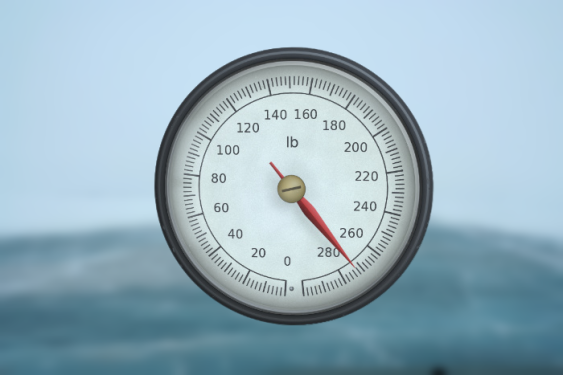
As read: value=272 unit=lb
